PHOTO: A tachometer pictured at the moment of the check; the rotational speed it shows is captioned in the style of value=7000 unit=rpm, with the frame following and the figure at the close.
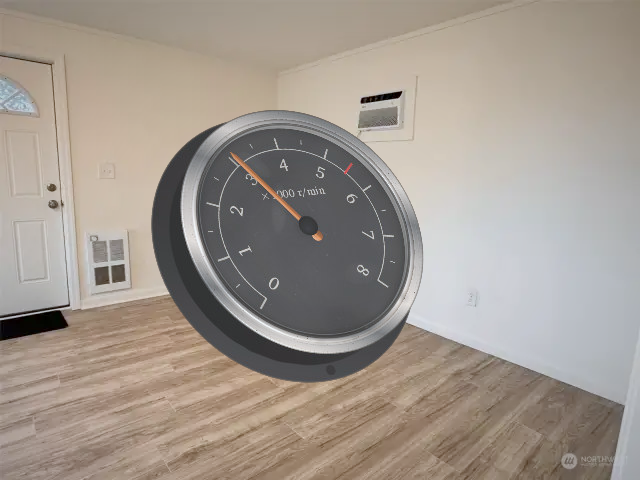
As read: value=3000 unit=rpm
